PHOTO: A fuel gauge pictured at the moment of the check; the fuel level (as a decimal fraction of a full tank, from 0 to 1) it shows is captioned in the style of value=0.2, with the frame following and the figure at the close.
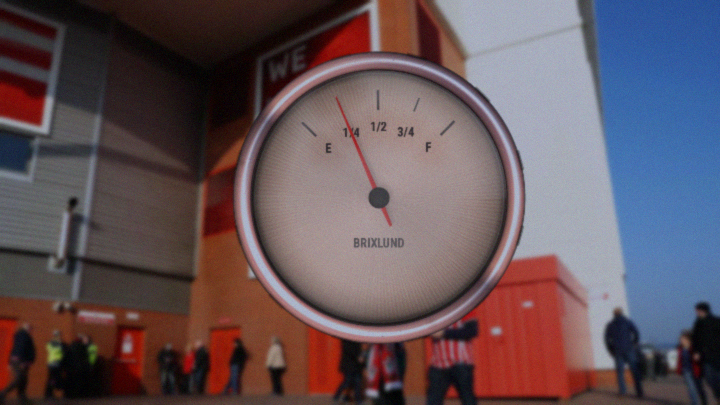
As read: value=0.25
